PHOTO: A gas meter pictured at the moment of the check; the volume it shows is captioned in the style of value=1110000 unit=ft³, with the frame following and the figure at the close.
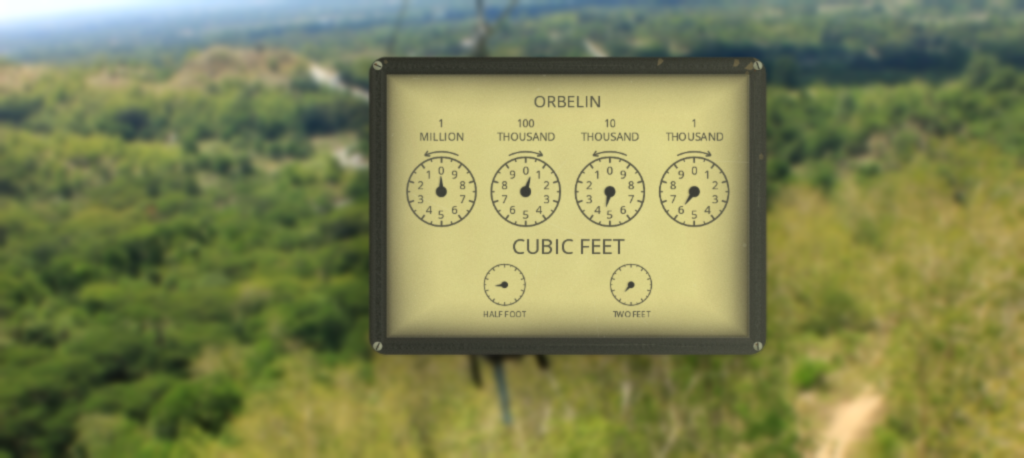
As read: value=4600 unit=ft³
